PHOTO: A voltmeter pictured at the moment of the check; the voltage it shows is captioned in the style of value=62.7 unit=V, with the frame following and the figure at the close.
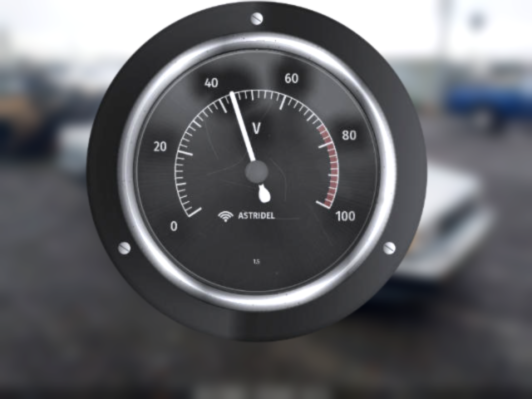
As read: value=44 unit=V
